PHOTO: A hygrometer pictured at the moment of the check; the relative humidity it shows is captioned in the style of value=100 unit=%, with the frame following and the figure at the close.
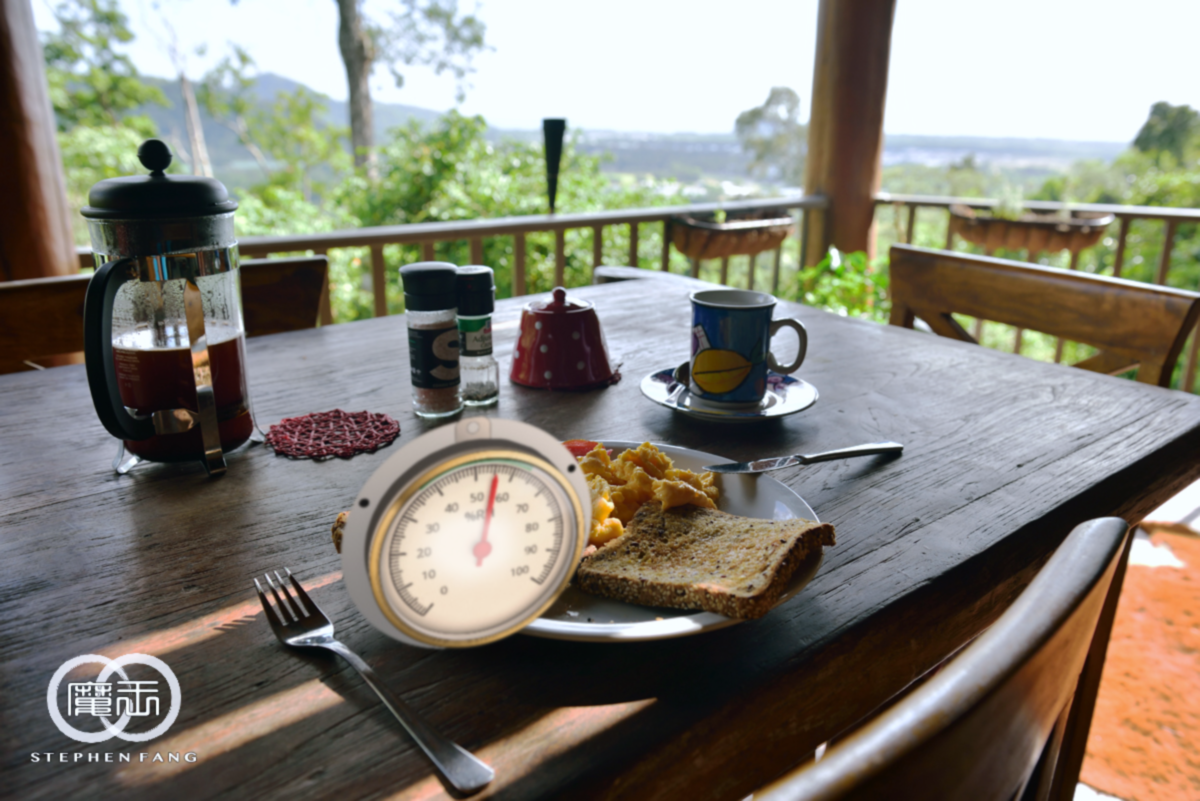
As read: value=55 unit=%
